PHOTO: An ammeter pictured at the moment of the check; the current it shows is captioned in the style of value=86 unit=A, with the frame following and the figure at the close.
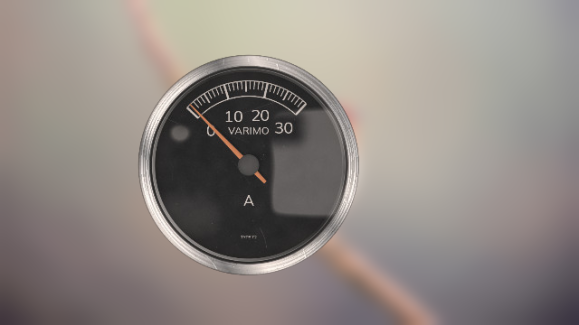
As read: value=1 unit=A
